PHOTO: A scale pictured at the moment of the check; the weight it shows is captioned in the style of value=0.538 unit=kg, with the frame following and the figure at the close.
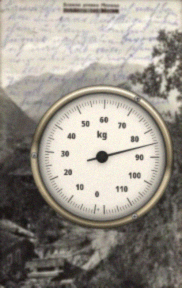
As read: value=85 unit=kg
